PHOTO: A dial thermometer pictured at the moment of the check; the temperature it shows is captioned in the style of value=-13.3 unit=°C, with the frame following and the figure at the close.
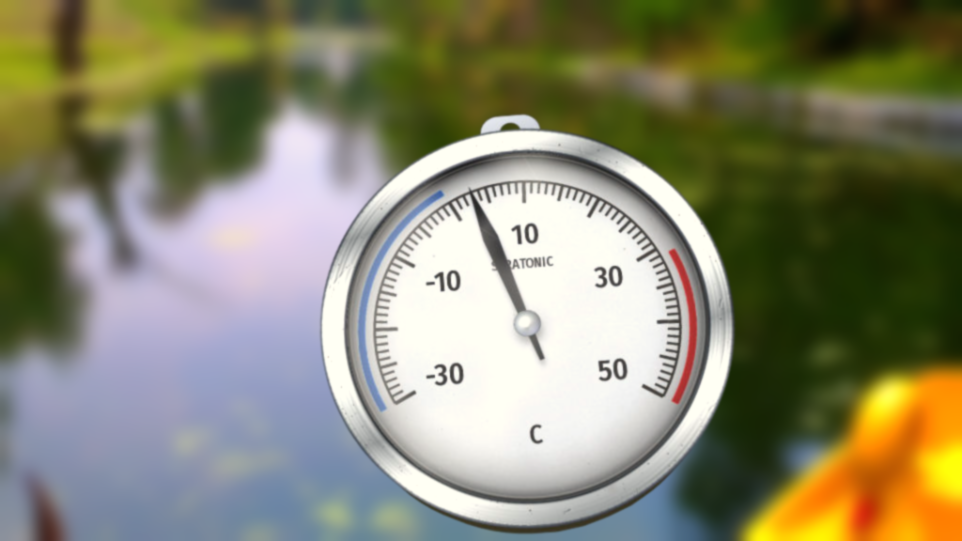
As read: value=3 unit=°C
